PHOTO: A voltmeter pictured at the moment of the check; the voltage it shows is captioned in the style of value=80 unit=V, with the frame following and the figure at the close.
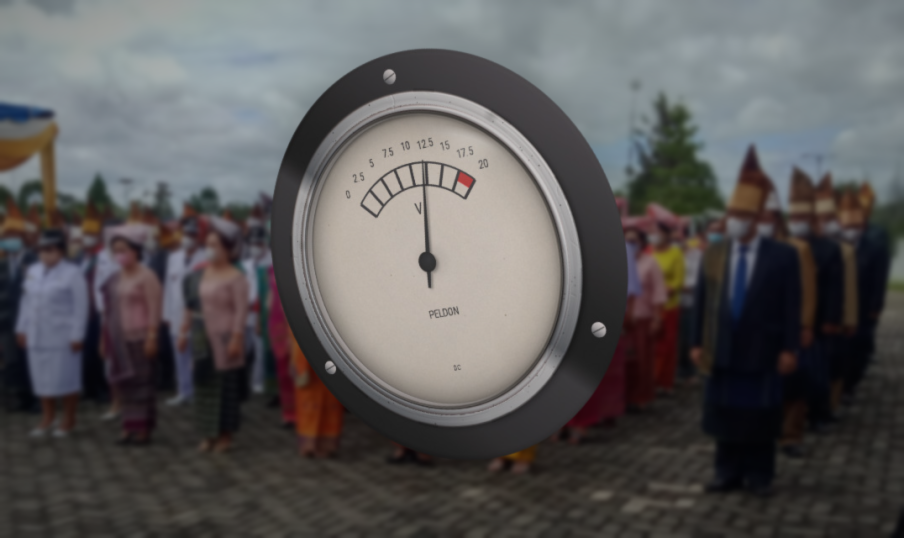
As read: value=12.5 unit=V
